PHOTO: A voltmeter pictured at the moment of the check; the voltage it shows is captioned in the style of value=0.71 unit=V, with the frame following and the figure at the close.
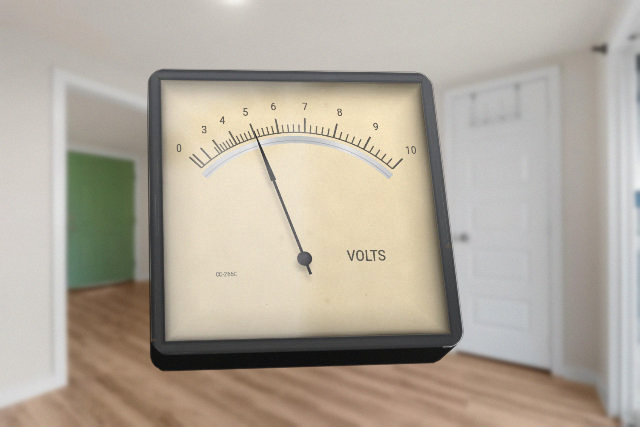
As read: value=5 unit=V
